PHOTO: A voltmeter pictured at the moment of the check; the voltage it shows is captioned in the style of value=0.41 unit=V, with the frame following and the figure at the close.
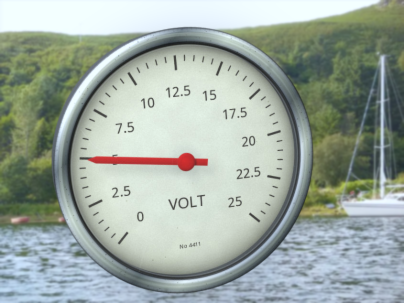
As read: value=5 unit=V
